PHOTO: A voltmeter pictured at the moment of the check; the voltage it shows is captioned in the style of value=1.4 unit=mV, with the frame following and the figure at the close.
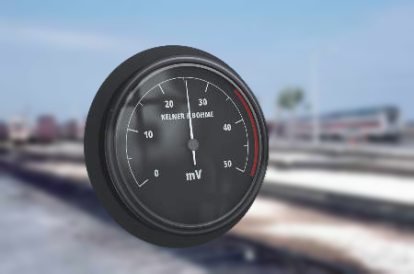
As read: value=25 unit=mV
